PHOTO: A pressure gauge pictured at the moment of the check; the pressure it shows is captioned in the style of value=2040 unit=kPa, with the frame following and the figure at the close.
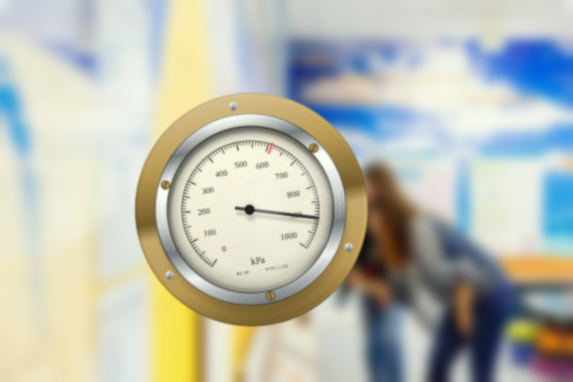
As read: value=900 unit=kPa
